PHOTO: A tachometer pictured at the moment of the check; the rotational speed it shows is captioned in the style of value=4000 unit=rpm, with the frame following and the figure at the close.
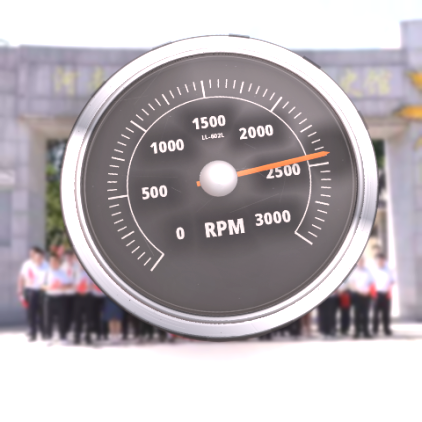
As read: value=2450 unit=rpm
